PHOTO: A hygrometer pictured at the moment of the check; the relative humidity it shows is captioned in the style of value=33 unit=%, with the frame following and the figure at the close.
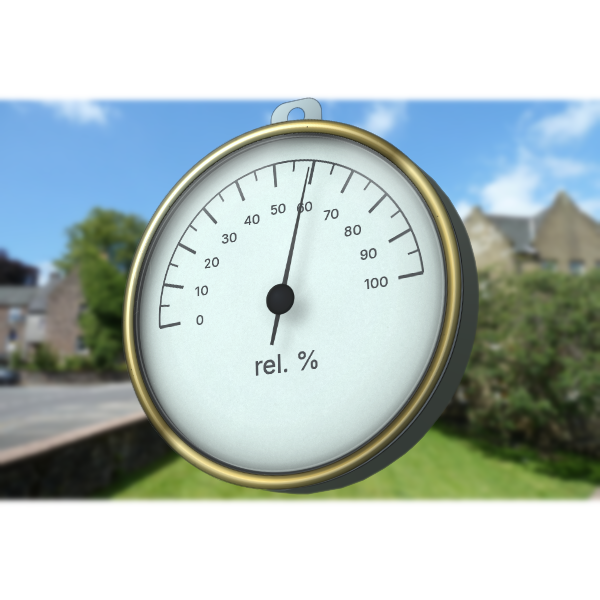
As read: value=60 unit=%
